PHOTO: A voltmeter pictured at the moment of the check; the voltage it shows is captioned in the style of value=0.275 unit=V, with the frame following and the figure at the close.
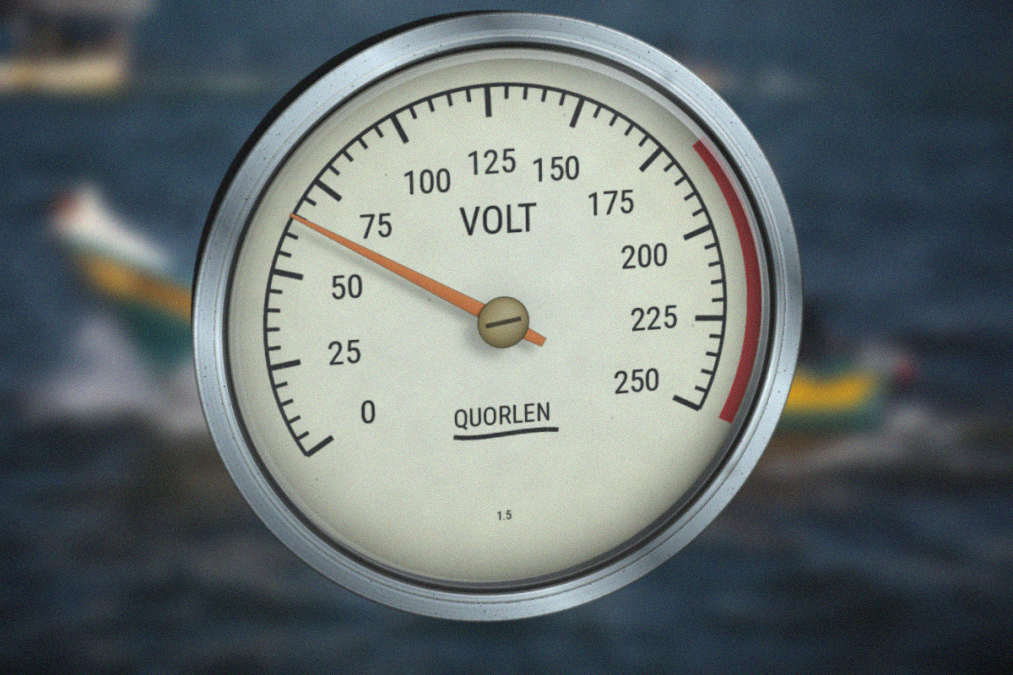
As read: value=65 unit=V
